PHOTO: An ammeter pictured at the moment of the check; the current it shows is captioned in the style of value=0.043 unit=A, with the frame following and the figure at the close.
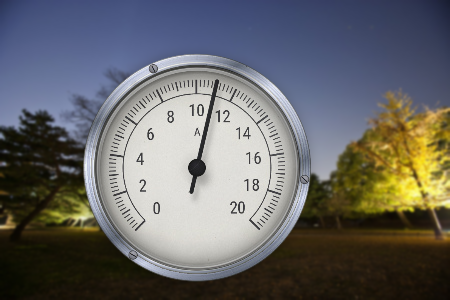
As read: value=11 unit=A
